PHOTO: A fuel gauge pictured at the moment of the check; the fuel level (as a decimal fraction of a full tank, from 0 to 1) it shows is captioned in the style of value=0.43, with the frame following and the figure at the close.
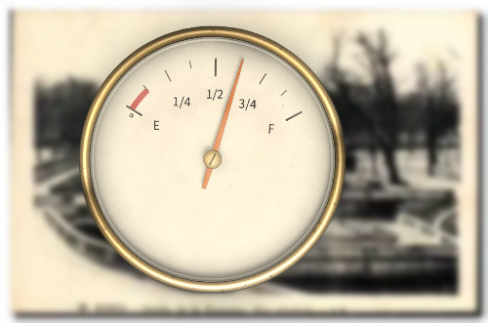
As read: value=0.625
